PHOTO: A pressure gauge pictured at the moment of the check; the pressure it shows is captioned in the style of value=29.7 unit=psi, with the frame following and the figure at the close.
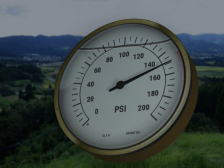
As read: value=150 unit=psi
